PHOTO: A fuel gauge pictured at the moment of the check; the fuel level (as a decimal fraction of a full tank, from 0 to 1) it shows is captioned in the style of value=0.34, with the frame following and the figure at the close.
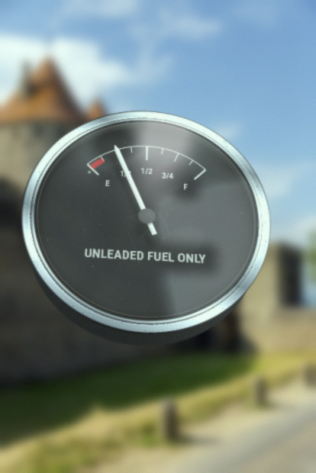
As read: value=0.25
